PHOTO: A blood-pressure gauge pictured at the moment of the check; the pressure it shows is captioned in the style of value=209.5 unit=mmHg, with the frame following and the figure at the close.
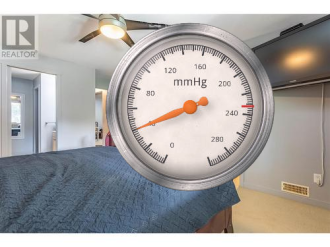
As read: value=40 unit=mmHg
